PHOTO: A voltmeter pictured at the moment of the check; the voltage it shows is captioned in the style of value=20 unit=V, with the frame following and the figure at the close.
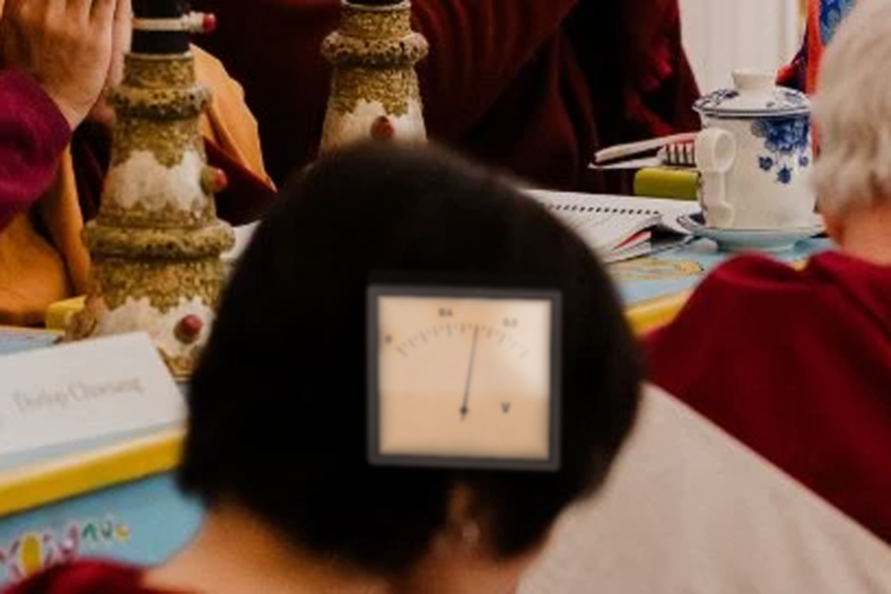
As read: value=0.6 unit=V
